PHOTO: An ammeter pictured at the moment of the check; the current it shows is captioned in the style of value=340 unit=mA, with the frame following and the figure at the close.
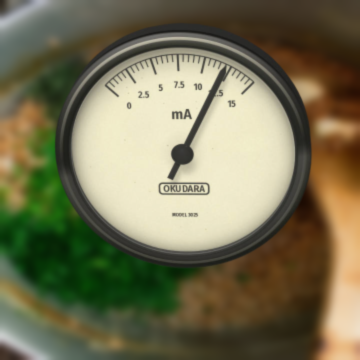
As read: value=12 unit=mA
